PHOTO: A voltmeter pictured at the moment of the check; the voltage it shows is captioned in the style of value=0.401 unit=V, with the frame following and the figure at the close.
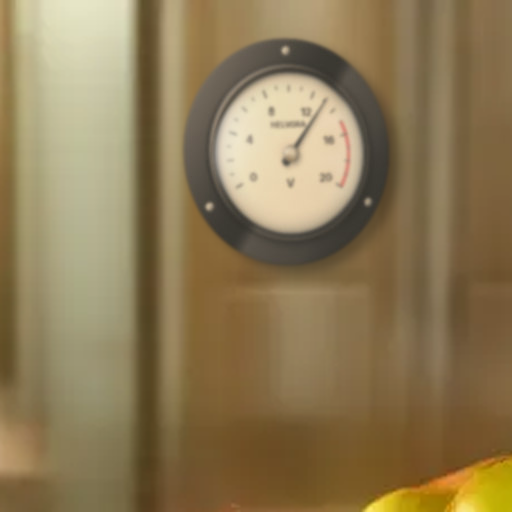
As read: value=13 unit=V
